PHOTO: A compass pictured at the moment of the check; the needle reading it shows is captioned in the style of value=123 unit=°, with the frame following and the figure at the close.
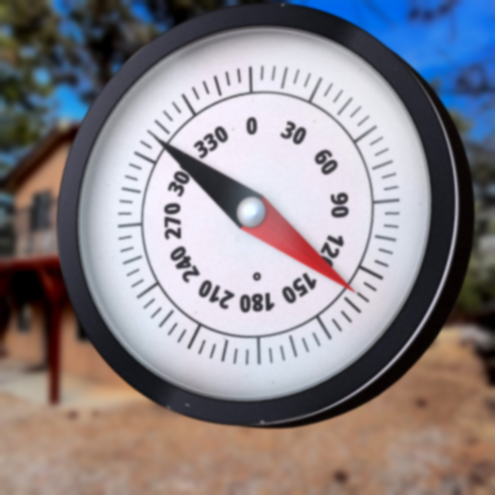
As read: value=130 unit=°
